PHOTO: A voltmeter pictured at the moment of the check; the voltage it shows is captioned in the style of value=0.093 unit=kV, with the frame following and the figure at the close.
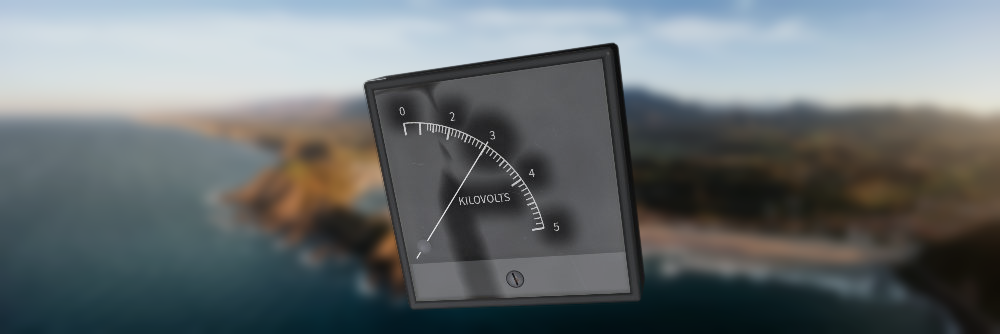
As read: value=3 unit=kV
